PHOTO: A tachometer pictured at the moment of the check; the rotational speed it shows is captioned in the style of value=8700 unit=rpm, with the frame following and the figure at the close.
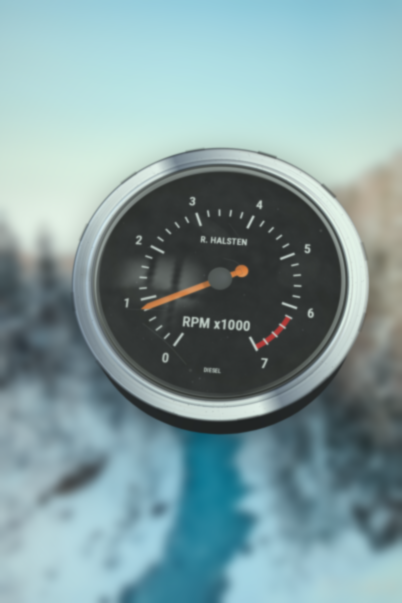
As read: value=800 unit=rpm
